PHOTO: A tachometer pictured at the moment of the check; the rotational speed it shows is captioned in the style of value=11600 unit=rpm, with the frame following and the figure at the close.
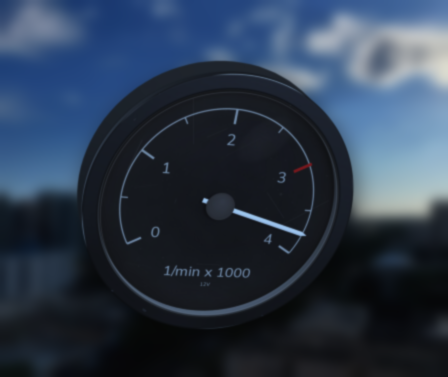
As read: value=3750 unit=rpm
